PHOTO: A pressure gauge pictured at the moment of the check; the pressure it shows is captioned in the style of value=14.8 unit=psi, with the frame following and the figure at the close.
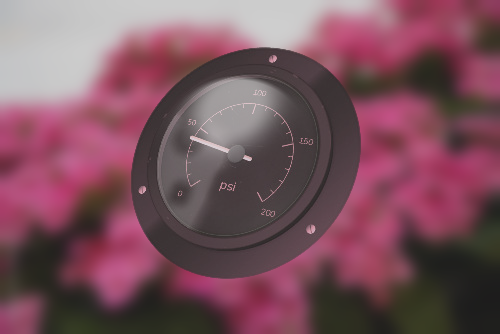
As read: value=40 unit=psi
